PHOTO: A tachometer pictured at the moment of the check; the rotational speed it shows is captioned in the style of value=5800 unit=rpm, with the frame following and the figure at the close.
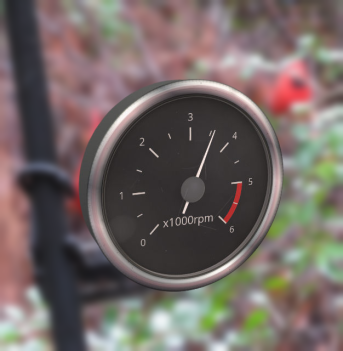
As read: value=3500 unit=rpm
